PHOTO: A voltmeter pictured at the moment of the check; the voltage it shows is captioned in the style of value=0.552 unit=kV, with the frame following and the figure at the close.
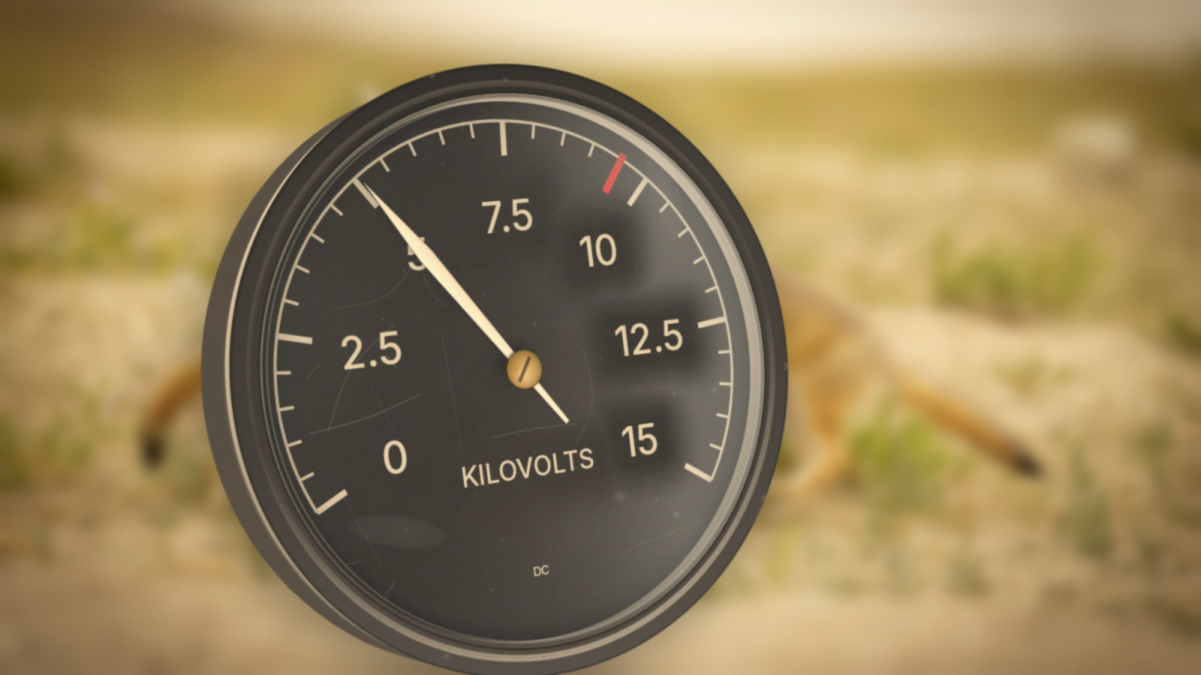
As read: value=5 unit=kV
